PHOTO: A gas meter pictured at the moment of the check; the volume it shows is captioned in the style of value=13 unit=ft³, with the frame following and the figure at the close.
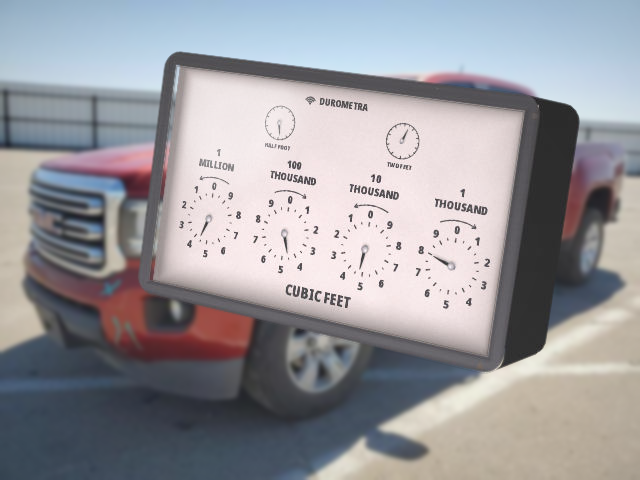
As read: value=444800 unit=ft³
